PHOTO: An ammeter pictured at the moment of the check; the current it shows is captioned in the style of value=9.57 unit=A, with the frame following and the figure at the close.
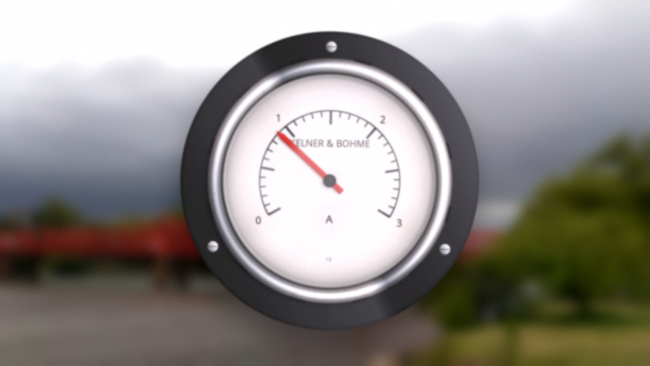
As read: value=0.9 unit=A
